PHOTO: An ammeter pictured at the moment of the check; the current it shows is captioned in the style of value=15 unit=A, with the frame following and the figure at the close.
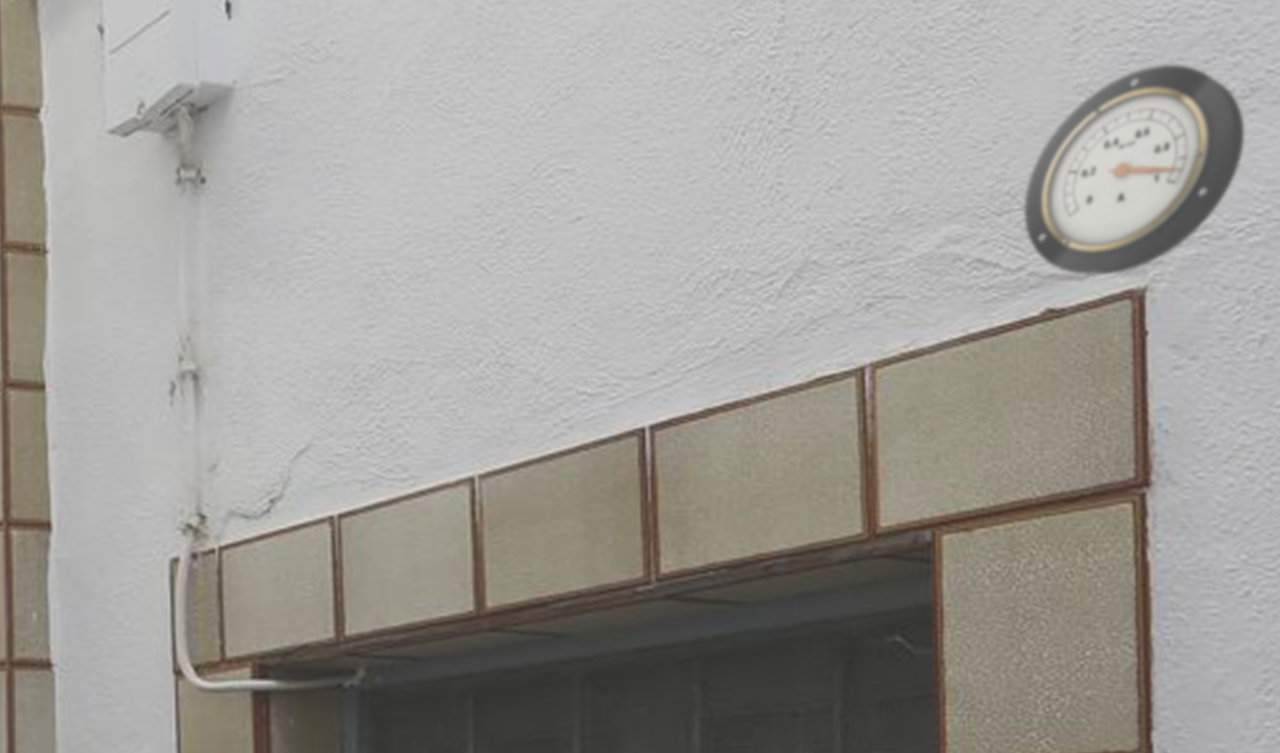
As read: value=0.95 unit=A
